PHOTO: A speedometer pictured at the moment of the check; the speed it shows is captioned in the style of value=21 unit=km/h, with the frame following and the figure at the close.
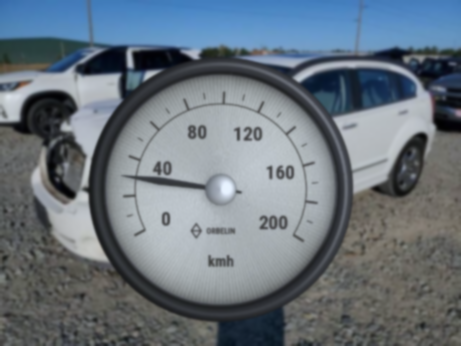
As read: value=30 unit=km/h
